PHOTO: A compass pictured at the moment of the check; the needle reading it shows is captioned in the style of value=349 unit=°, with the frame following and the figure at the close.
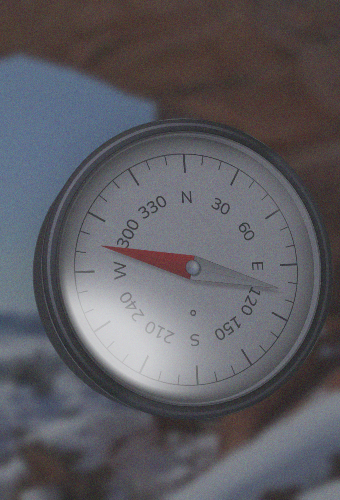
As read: value=285 unit=°
